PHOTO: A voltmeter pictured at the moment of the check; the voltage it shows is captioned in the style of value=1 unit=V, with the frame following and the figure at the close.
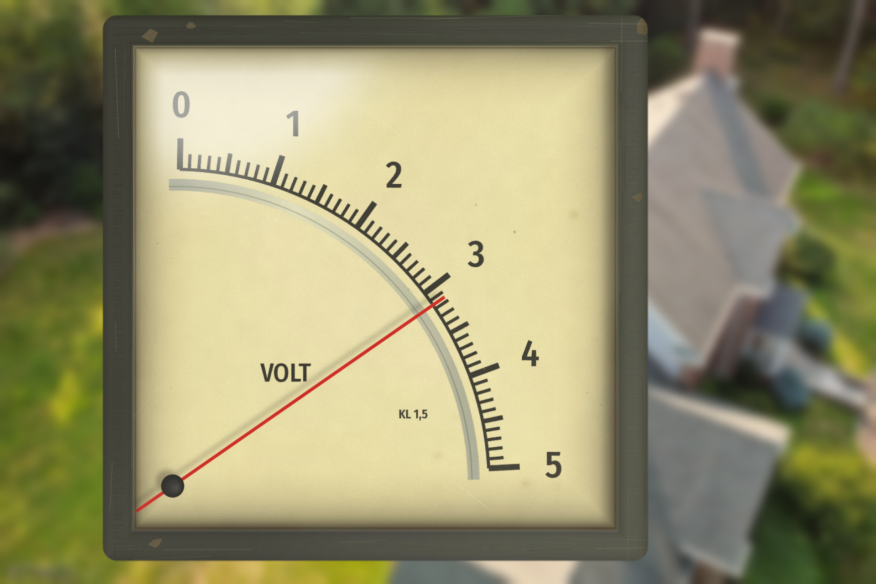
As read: value=3.15 unit=V
